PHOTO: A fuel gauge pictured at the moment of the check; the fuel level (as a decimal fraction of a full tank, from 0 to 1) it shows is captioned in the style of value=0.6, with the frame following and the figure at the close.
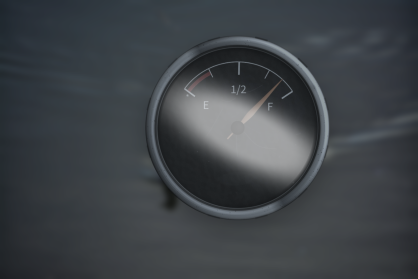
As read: value=0.875
